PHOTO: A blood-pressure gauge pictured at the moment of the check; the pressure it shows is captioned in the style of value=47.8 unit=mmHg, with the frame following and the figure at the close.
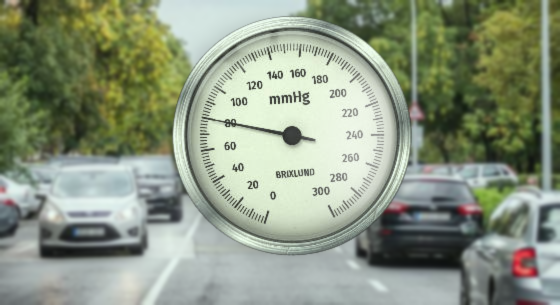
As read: value=80 unit=mmHg
